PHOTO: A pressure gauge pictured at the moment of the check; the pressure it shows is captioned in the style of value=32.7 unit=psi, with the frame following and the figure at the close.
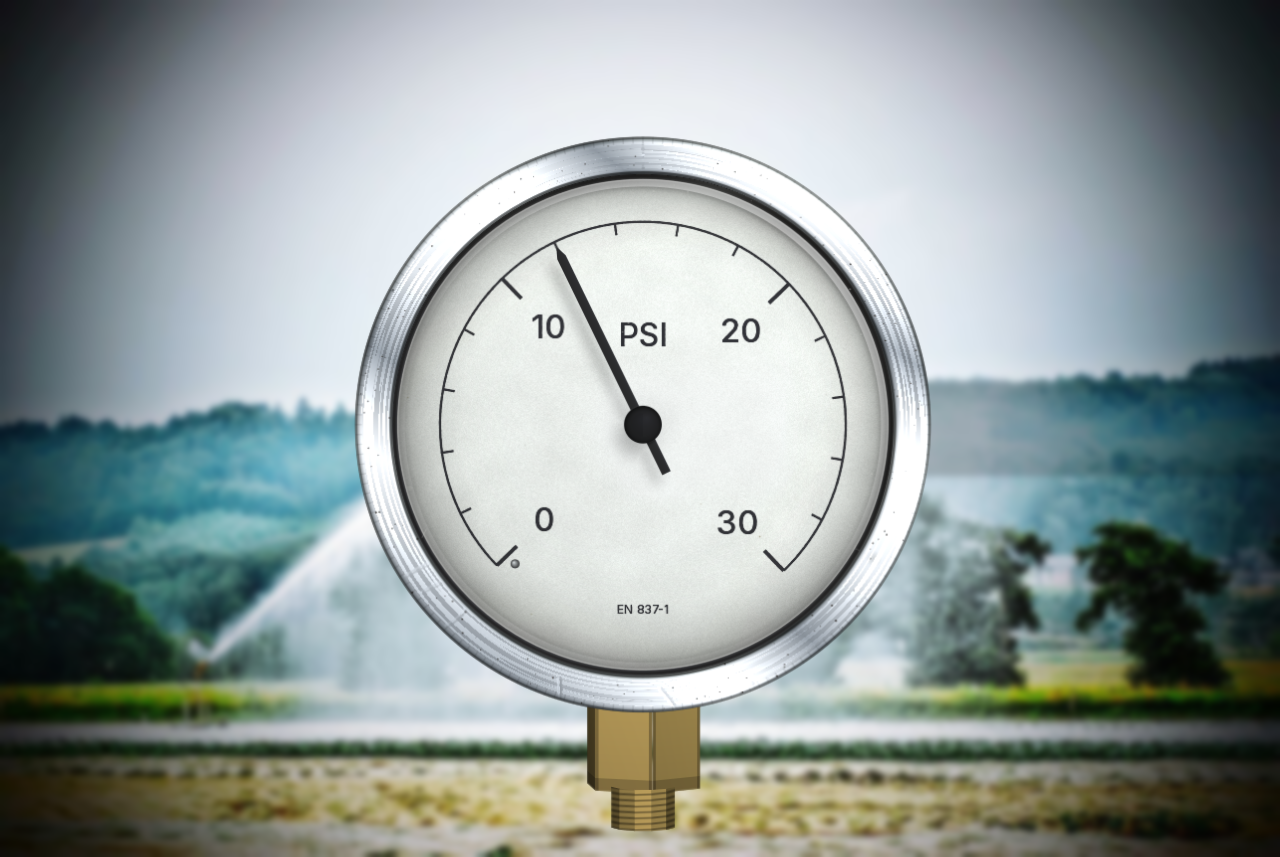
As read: value=12 unit=psi
